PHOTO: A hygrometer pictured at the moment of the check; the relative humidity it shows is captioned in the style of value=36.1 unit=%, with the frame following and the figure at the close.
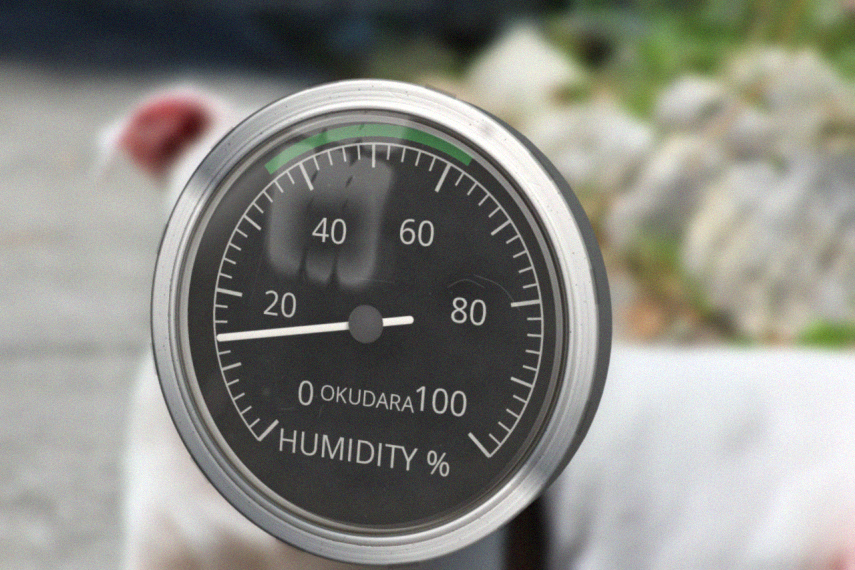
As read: value=14 unit=%
